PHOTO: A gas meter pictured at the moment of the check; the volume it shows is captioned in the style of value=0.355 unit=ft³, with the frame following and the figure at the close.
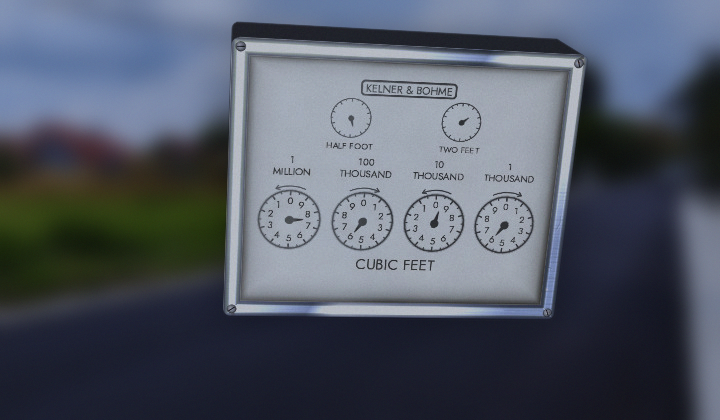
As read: value=759600 unit=ft³
